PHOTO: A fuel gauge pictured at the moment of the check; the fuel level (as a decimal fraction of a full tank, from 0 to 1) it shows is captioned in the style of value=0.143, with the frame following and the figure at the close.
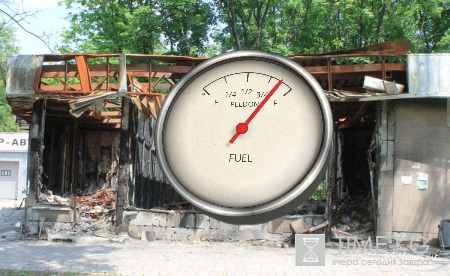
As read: value=0.875
